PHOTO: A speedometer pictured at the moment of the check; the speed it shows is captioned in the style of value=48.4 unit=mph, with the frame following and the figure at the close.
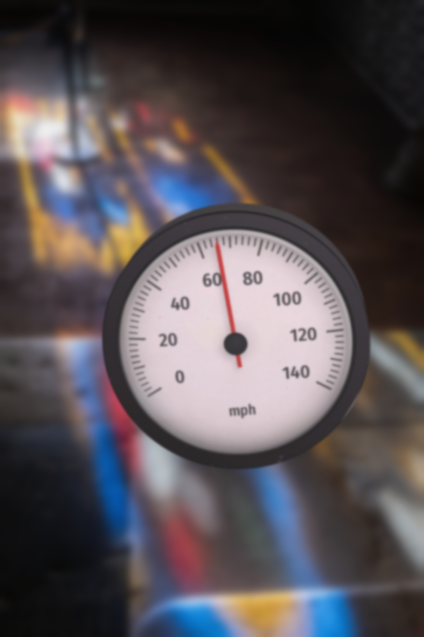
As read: value=66 unit=mph
